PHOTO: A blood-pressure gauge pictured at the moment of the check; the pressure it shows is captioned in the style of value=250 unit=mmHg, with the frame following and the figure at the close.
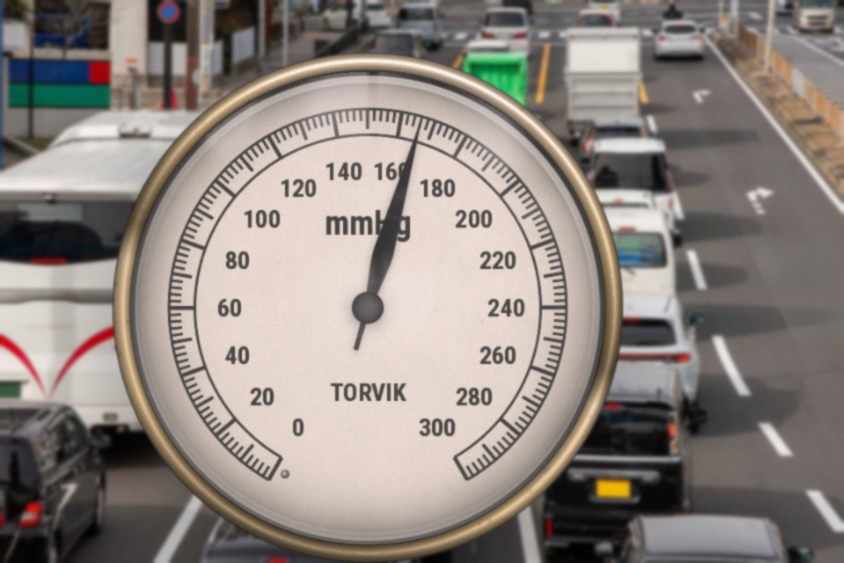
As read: value=166 unit=mmHg
